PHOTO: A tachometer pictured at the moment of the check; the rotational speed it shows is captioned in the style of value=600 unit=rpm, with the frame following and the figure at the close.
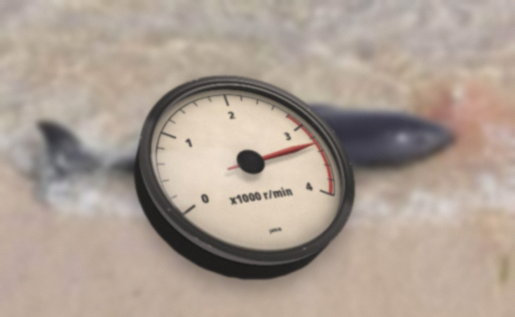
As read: value=3300 unit=rpm
